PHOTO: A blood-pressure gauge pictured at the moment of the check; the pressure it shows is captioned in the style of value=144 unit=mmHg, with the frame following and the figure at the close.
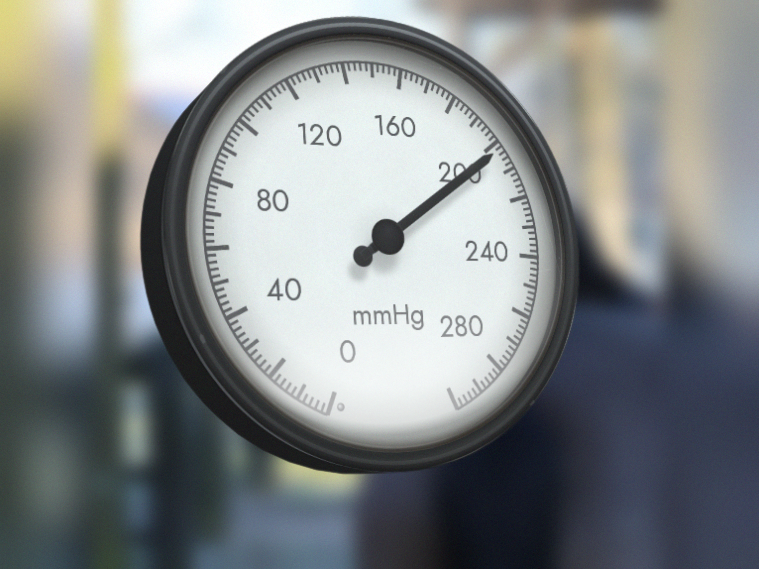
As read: value=202 unit=mmHg
